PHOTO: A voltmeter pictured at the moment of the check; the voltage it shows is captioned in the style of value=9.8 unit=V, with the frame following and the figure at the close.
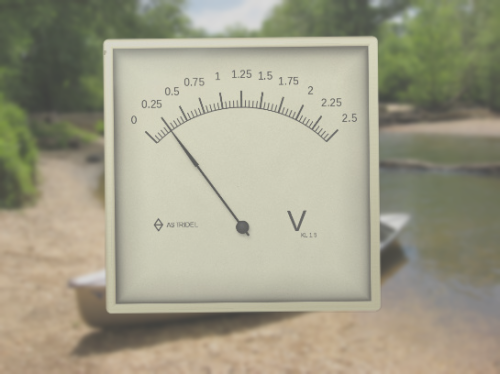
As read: value=0.25 unit=V
